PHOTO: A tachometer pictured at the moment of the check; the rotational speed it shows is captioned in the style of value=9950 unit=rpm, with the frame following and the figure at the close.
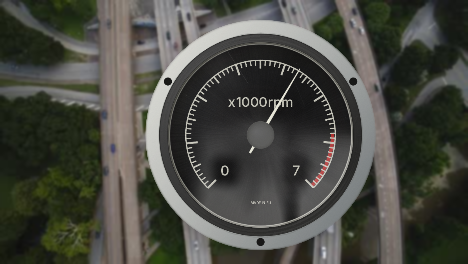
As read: value=4300 unit=rpm
